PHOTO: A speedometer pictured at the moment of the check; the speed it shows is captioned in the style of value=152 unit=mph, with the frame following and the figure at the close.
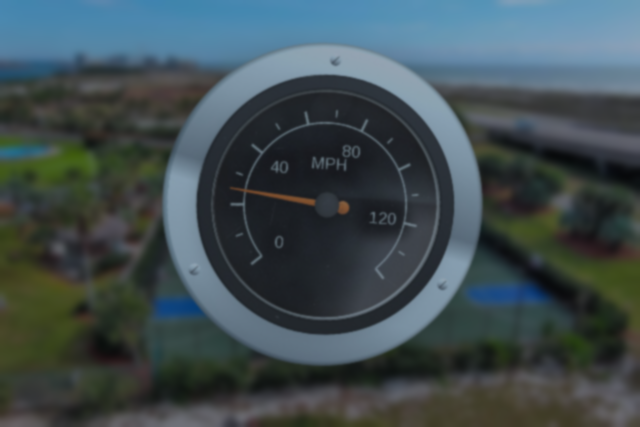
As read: value=25 unit=mph
